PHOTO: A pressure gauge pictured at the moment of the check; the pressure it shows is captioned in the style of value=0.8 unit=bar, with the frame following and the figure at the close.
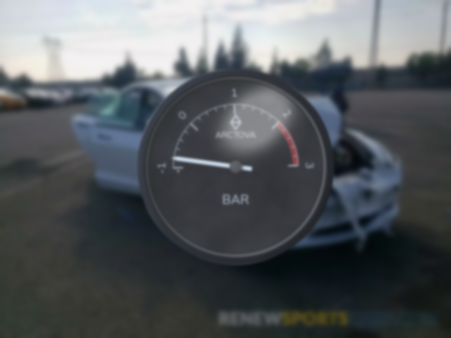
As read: value=-0.8 unit=bar
